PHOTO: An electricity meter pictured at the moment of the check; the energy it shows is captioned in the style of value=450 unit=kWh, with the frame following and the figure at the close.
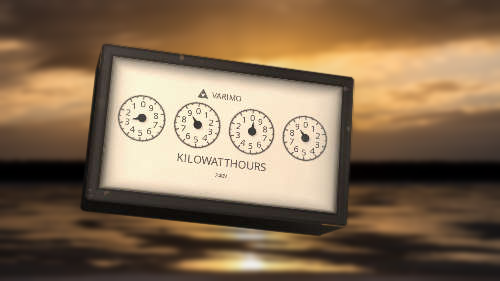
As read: value=2899 unit=kWh
